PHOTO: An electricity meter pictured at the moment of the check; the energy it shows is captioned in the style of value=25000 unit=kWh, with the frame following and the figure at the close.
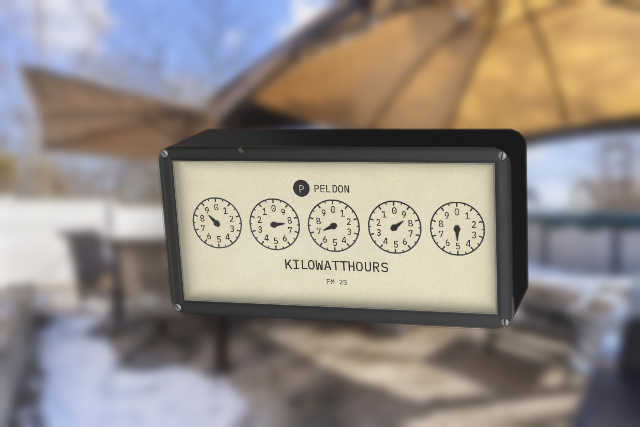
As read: value=87685 unit=kWh
